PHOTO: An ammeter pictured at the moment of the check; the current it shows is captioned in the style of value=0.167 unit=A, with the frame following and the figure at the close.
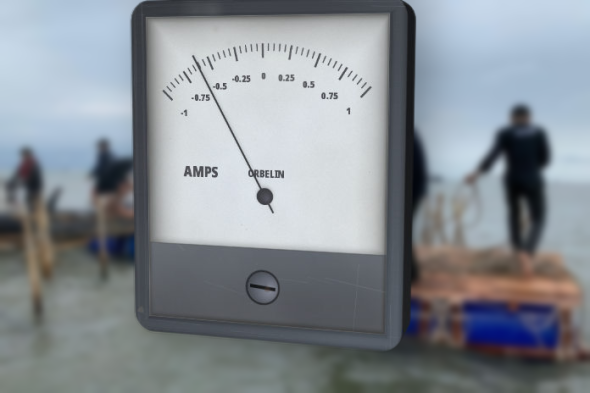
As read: value=-0.6 unit=A
